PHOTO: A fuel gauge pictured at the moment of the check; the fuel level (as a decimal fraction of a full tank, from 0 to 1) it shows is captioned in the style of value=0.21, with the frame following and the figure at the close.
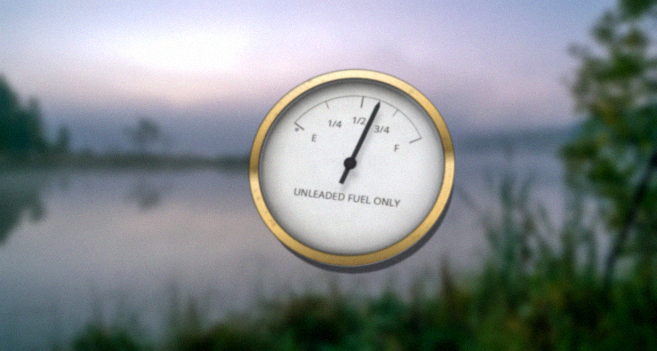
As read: value=0.625
